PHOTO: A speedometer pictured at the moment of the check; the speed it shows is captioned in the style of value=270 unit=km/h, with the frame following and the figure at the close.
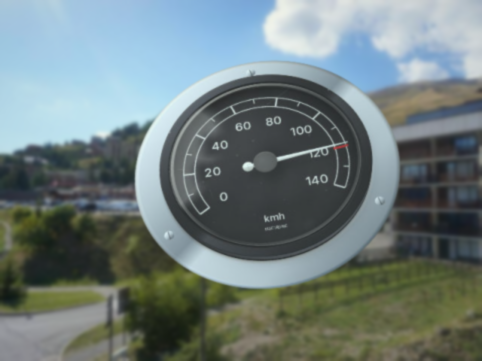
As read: value=120 unit=km/h
